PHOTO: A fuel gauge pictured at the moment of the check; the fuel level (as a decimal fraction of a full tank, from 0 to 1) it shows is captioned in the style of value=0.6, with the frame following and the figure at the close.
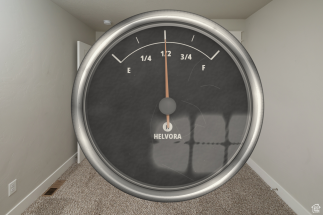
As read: value=0.5
